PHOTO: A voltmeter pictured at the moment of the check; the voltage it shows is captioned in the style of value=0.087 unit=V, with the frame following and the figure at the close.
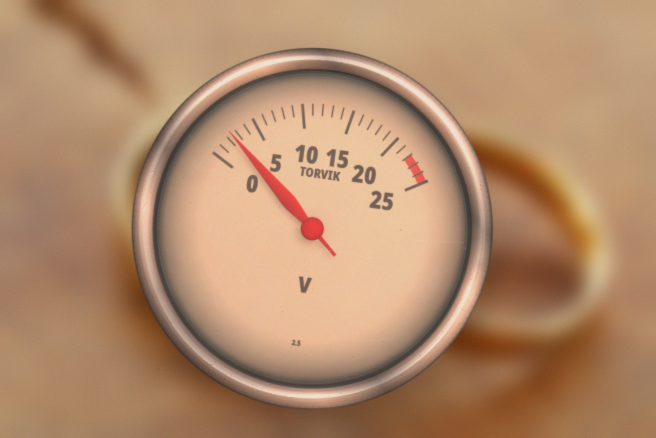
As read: value=2.5 unit=V
